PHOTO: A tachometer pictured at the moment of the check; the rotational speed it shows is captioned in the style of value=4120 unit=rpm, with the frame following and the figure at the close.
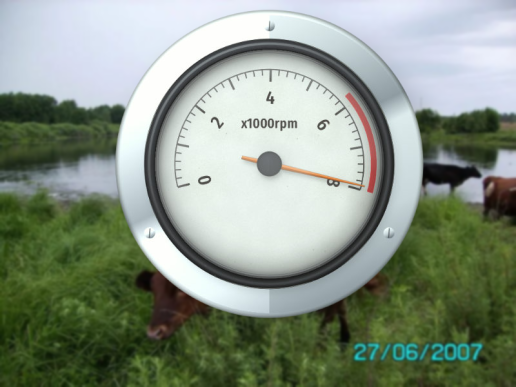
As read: value=7900 unit=rpm
